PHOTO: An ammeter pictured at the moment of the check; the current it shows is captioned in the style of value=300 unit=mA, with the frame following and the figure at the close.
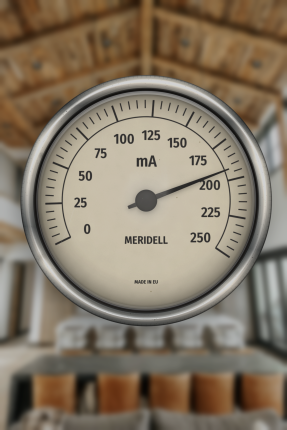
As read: value=192.5 unit=mA
